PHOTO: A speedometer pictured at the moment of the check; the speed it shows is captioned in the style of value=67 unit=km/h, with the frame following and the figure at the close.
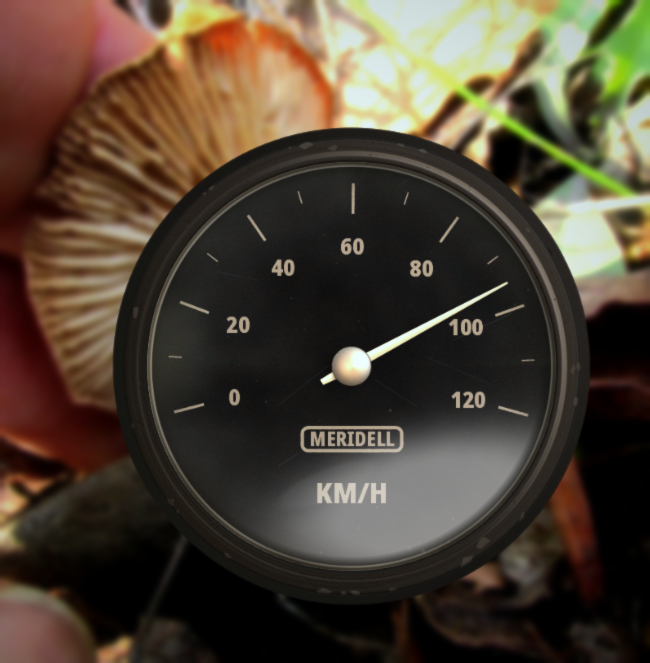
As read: value=95 unit=km/h
